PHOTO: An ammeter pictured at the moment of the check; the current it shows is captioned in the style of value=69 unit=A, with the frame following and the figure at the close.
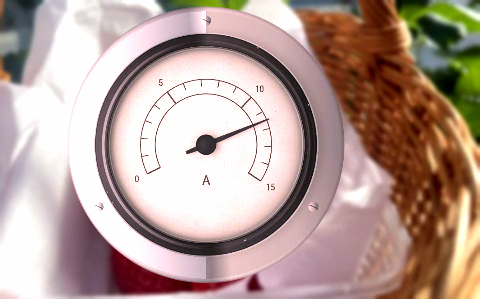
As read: value=11.5 unit=A
